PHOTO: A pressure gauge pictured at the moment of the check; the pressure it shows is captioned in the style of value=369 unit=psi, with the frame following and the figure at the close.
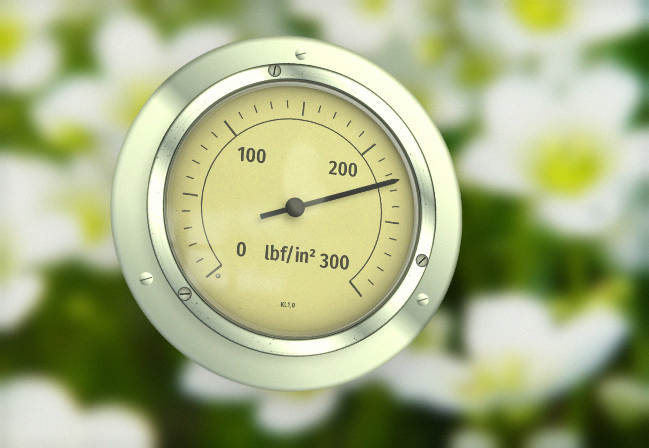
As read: value=225 unit=psi
